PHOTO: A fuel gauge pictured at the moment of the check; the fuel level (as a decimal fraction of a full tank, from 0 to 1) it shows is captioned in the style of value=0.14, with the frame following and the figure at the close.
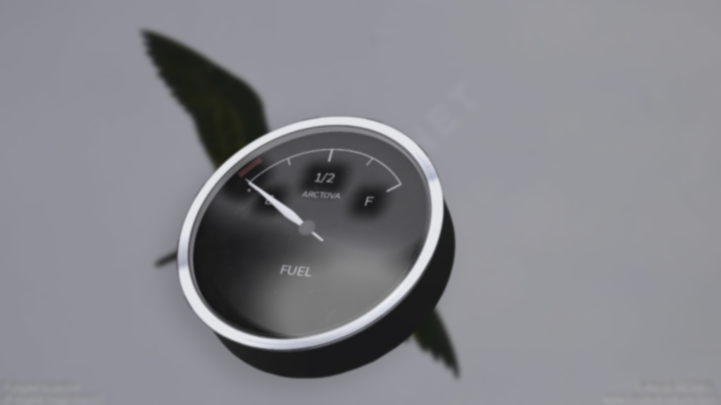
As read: value=0
